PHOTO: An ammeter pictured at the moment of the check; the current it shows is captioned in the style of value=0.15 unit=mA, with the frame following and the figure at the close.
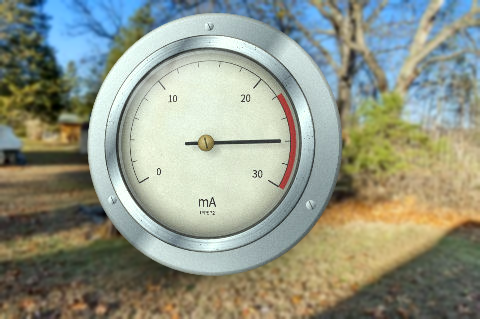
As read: value=26 unit=mA
